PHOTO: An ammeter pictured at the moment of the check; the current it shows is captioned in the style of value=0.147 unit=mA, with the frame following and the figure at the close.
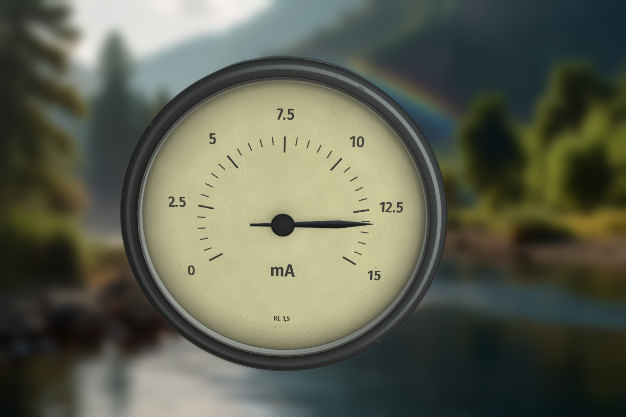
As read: value=13 unit=mA
